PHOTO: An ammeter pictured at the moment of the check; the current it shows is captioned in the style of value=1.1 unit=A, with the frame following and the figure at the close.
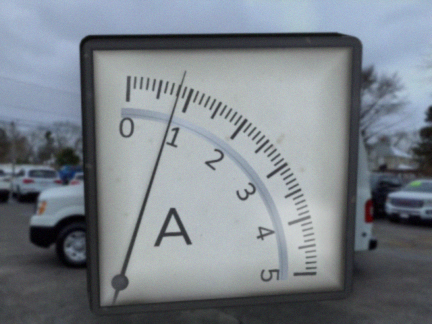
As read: value=0.8 unit=A
